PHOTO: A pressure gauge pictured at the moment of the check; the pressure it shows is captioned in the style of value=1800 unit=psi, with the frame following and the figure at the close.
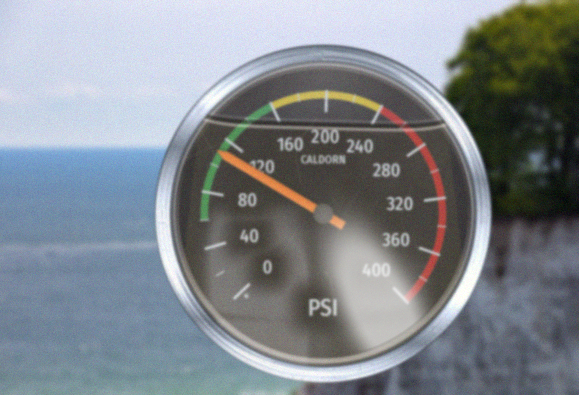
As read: value=110 unit=psi
